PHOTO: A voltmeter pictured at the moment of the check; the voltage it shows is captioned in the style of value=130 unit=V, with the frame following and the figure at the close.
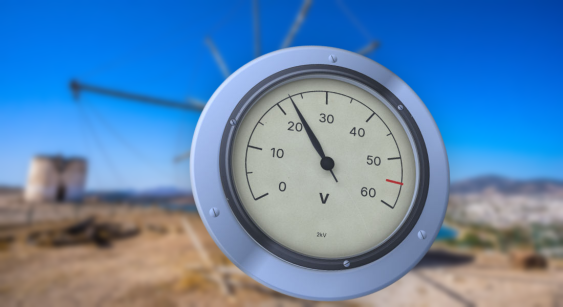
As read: value=22.5 unit=V
